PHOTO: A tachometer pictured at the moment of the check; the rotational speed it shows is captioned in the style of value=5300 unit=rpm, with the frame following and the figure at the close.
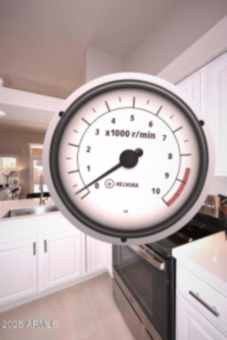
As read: value=250 unit=rpm
